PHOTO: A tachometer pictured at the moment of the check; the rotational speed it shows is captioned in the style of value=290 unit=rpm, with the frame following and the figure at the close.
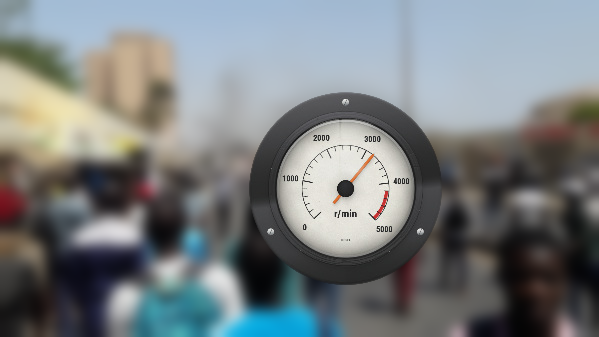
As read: value=3200 unit=rpm
